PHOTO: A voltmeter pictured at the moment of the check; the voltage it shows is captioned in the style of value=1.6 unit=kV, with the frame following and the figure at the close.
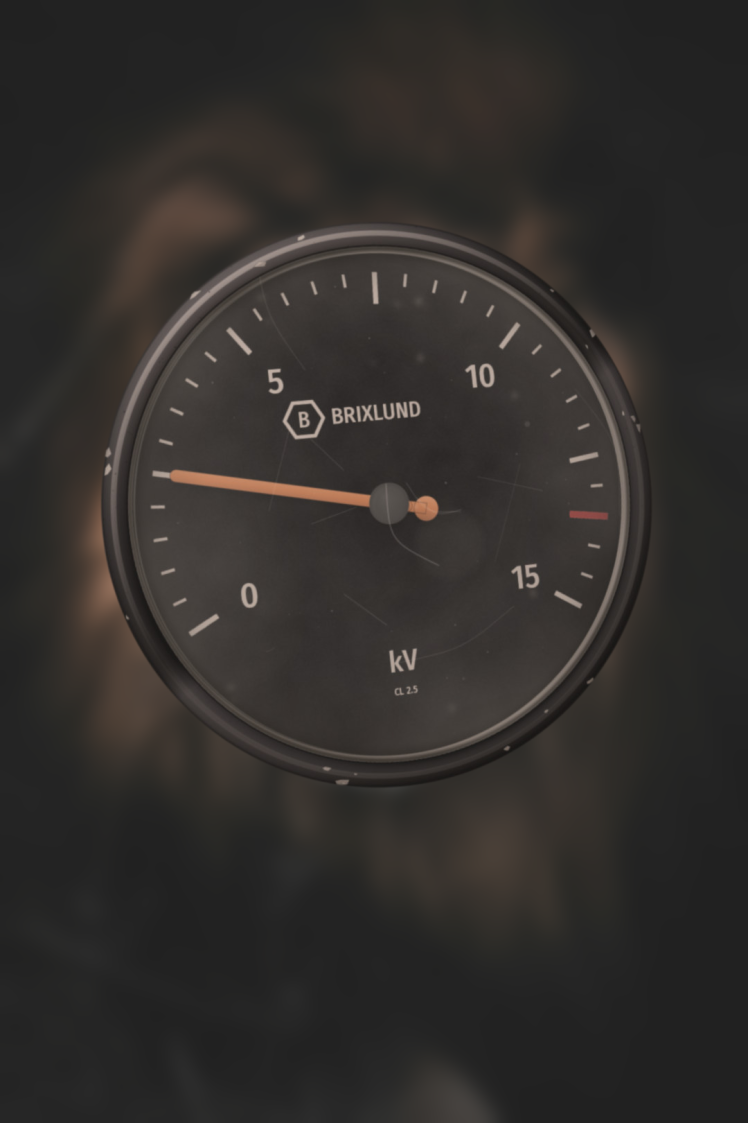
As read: value=2.5 unit=kV
